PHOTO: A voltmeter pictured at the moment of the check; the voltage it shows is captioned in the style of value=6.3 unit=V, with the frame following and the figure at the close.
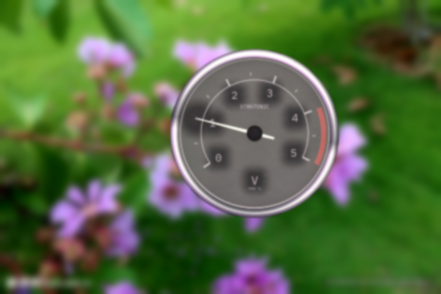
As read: value=1 unit=V
